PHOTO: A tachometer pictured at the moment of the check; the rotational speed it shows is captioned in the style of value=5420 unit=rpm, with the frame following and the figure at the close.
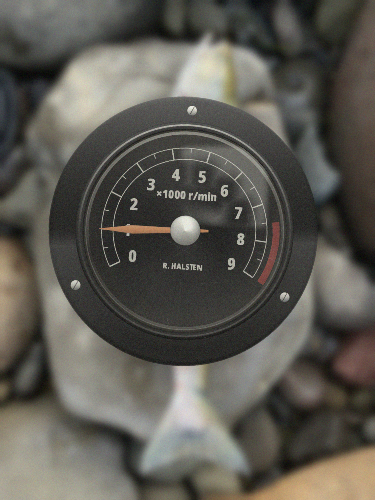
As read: value=1000 unit=rpm
